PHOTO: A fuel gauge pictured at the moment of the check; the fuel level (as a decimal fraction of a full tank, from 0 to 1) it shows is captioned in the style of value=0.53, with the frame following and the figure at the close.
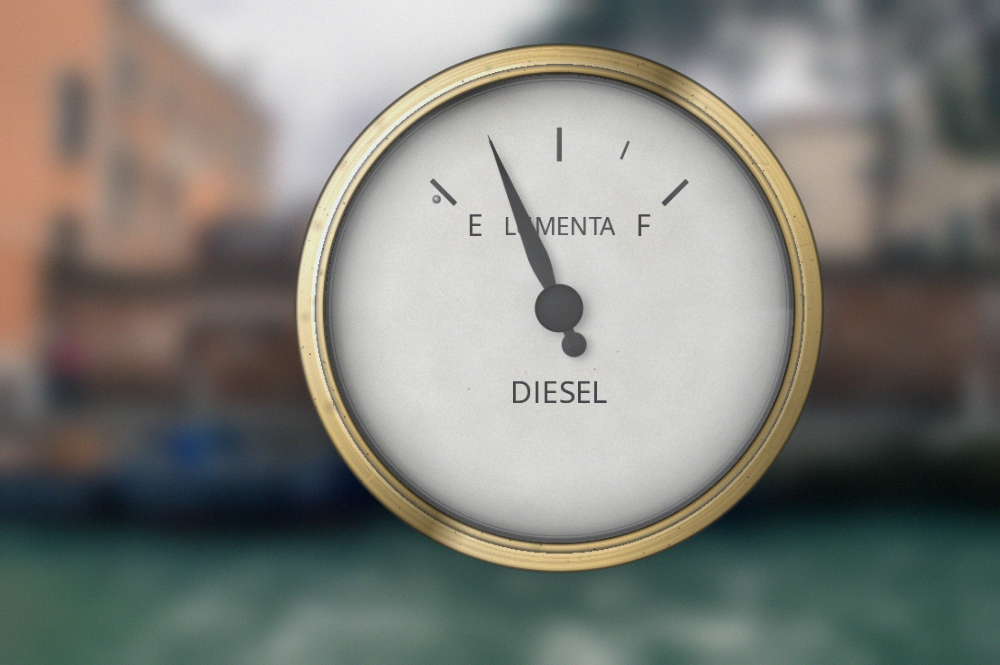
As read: value=0.25
